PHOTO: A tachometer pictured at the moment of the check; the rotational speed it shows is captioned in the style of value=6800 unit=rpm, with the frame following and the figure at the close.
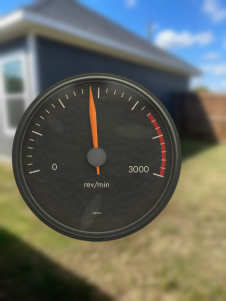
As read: value=1400 unit=rpm
